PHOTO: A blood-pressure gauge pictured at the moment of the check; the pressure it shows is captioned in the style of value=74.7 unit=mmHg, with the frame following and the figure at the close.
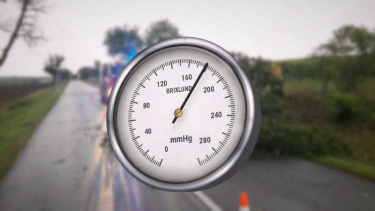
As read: value=180 unit=mmHg
